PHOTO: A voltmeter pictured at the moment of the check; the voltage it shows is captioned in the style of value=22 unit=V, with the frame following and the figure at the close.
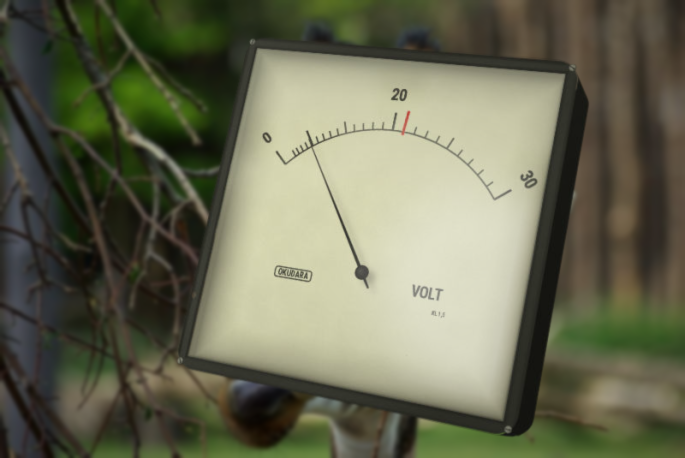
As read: value=10 unit=V
